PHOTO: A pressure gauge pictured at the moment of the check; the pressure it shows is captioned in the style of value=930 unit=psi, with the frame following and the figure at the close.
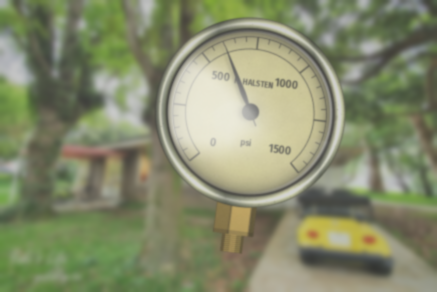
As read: value=600 unit=psi
